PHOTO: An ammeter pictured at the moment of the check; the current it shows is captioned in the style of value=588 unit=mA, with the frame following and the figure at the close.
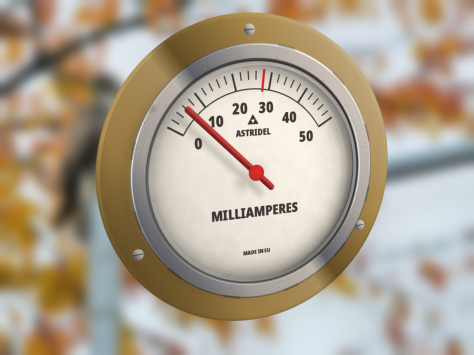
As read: value=6 unit=mA
